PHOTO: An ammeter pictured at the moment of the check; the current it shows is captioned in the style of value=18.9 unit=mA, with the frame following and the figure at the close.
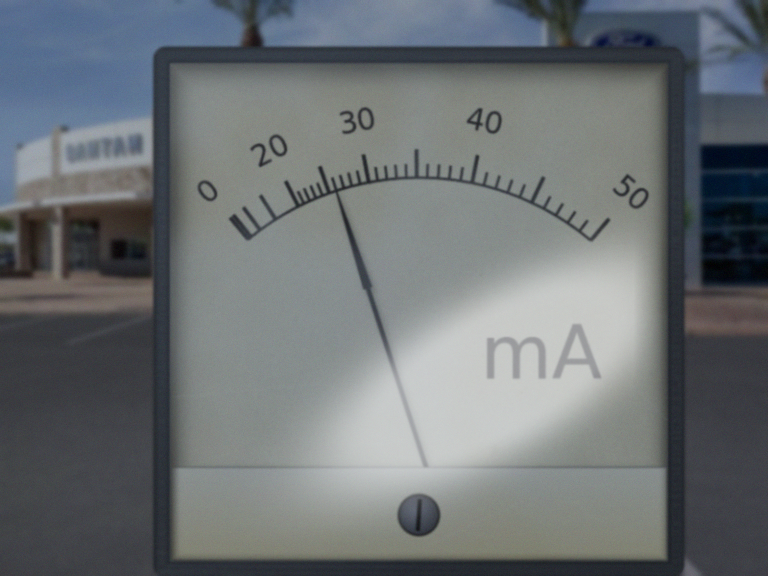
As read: value=26 unit=mA
